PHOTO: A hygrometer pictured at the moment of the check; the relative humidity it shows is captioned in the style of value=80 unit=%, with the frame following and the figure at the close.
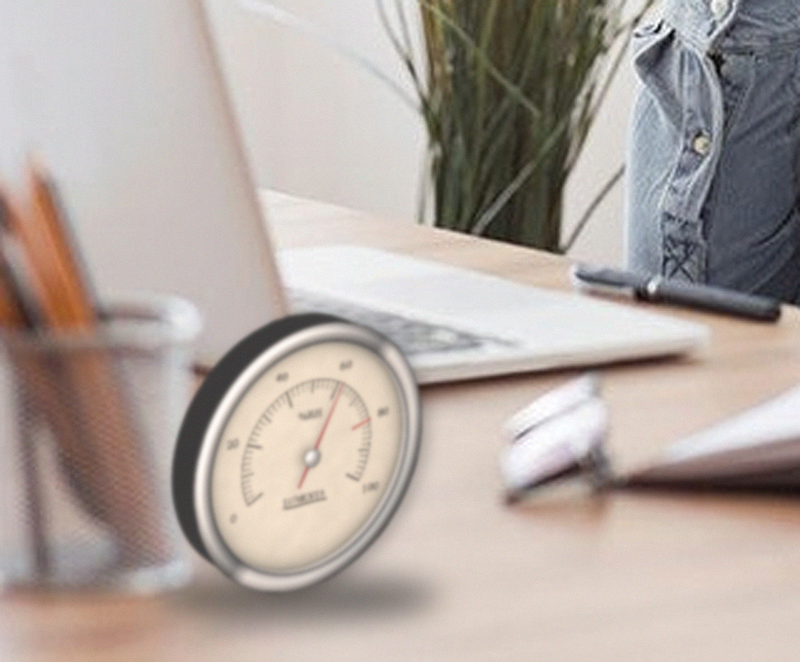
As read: value=60 unit=%
